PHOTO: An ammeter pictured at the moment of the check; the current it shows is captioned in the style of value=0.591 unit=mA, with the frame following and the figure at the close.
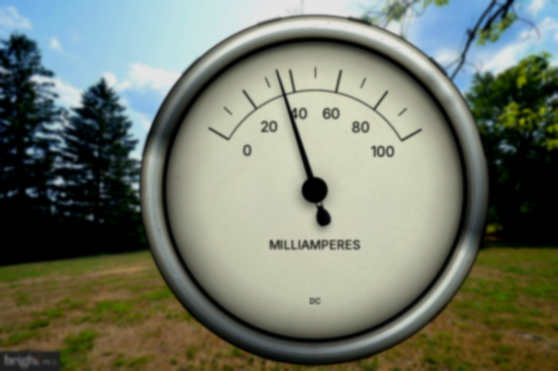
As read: value=35 unit=mA
